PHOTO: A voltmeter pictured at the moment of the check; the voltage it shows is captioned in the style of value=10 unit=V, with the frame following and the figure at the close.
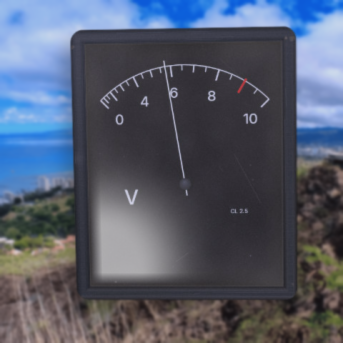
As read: value=5.75 unit=V
